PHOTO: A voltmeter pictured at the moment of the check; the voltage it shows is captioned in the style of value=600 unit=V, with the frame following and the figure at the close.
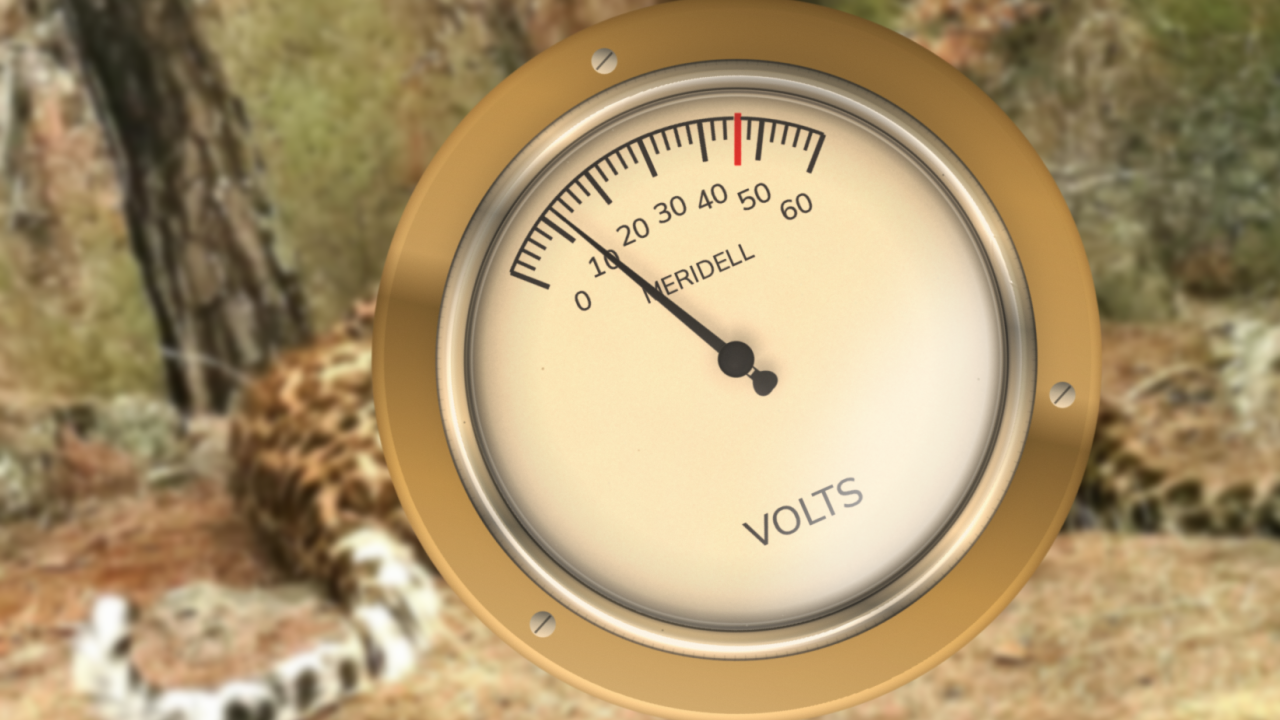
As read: value=12 unit=V
